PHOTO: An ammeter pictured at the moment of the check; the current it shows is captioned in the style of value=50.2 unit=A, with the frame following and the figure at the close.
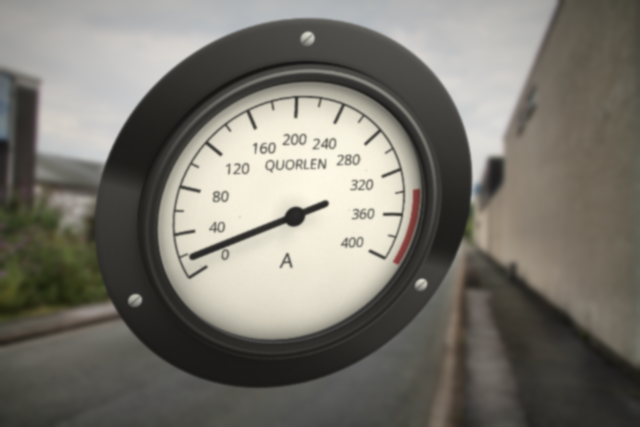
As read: value=20 unit=A
